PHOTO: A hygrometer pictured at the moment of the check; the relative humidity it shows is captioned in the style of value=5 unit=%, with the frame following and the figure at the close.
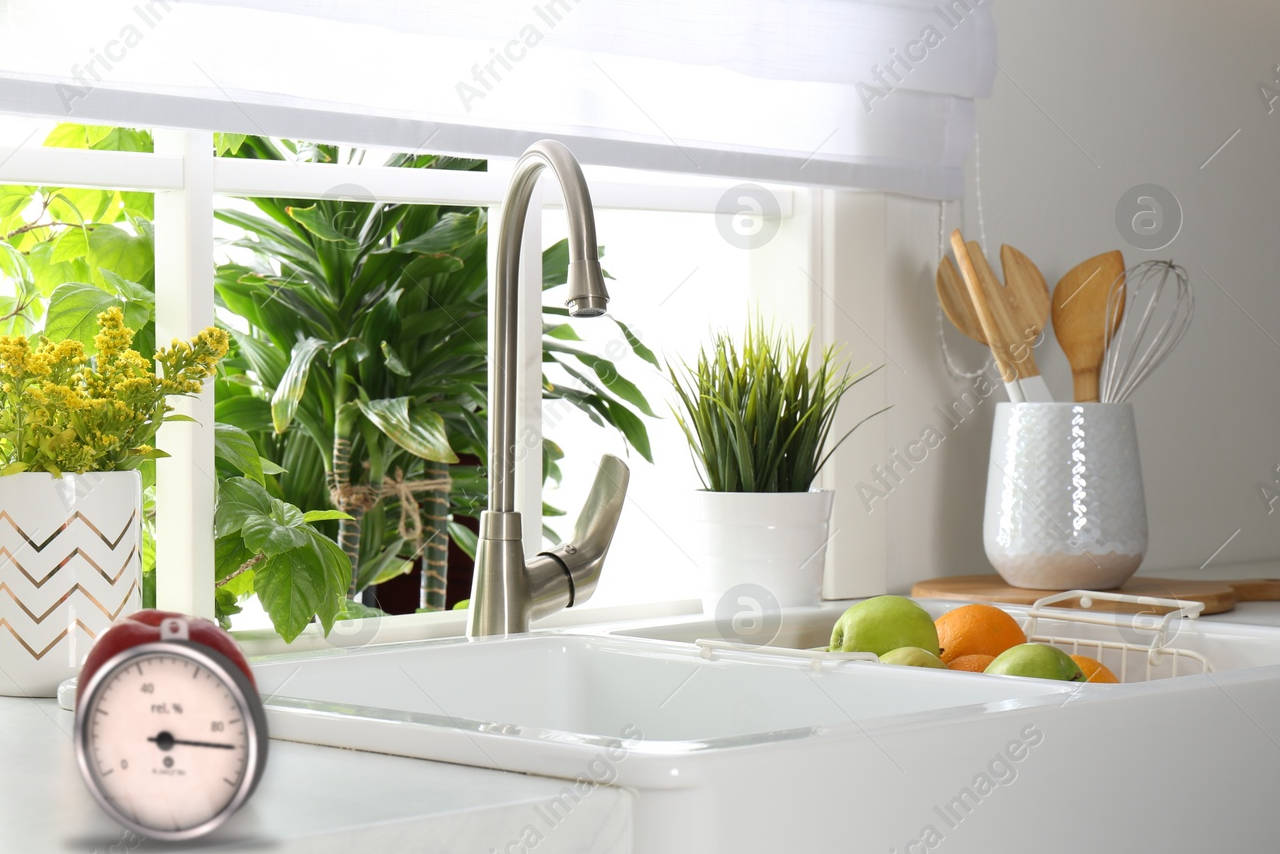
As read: value=88 unit=%
